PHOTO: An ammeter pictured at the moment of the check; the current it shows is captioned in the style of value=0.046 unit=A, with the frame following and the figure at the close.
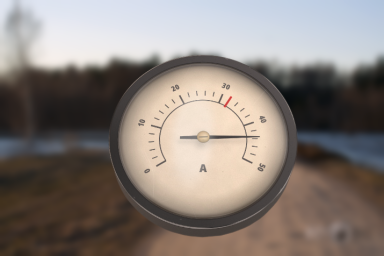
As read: value=44 unit=A
